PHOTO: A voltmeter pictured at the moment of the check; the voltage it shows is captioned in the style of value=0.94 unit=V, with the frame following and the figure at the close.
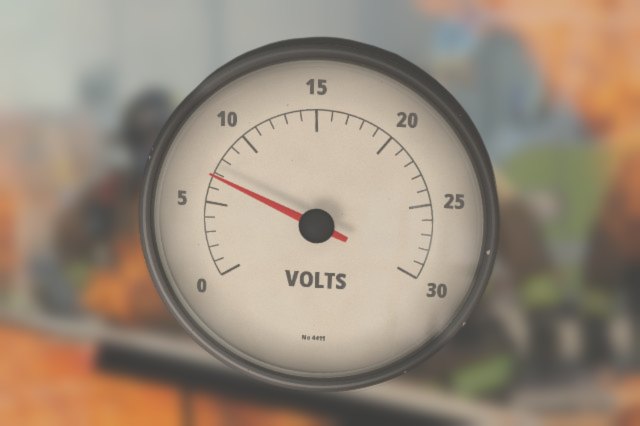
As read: value=7 unit=V
